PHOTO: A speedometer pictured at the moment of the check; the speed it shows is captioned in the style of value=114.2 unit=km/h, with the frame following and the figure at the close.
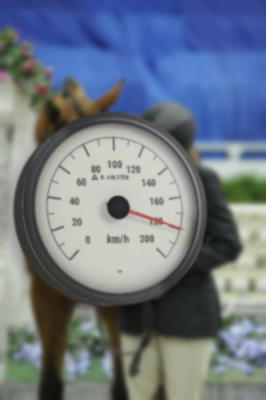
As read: value=180 unit=km/h
